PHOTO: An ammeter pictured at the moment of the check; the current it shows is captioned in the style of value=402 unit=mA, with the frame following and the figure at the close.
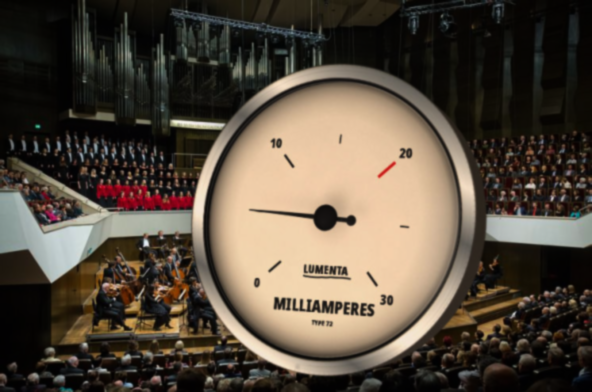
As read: value=5 unit=mA
